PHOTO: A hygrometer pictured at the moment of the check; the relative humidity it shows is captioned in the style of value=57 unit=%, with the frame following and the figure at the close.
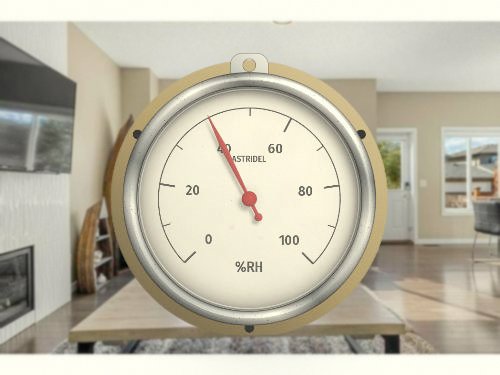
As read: value=40 unit=%
